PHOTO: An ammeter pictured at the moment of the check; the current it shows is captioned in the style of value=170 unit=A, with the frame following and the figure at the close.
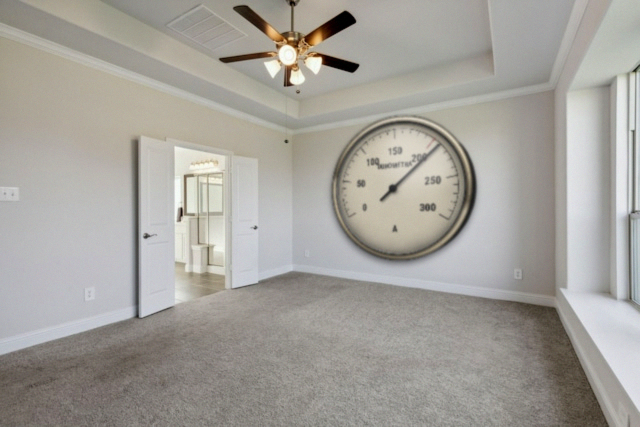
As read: value=210 unit=A
